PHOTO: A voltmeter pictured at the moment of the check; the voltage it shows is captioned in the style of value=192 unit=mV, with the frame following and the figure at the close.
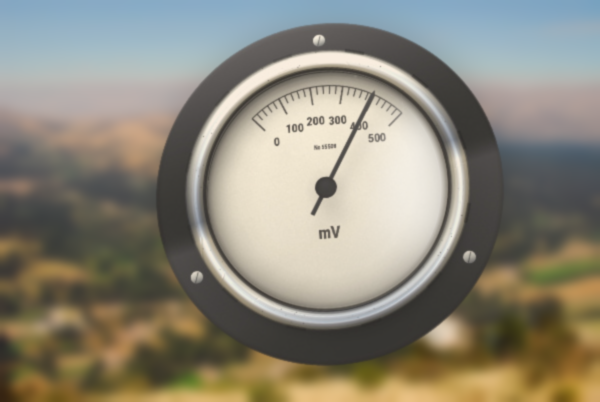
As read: value=400 unit=mV
